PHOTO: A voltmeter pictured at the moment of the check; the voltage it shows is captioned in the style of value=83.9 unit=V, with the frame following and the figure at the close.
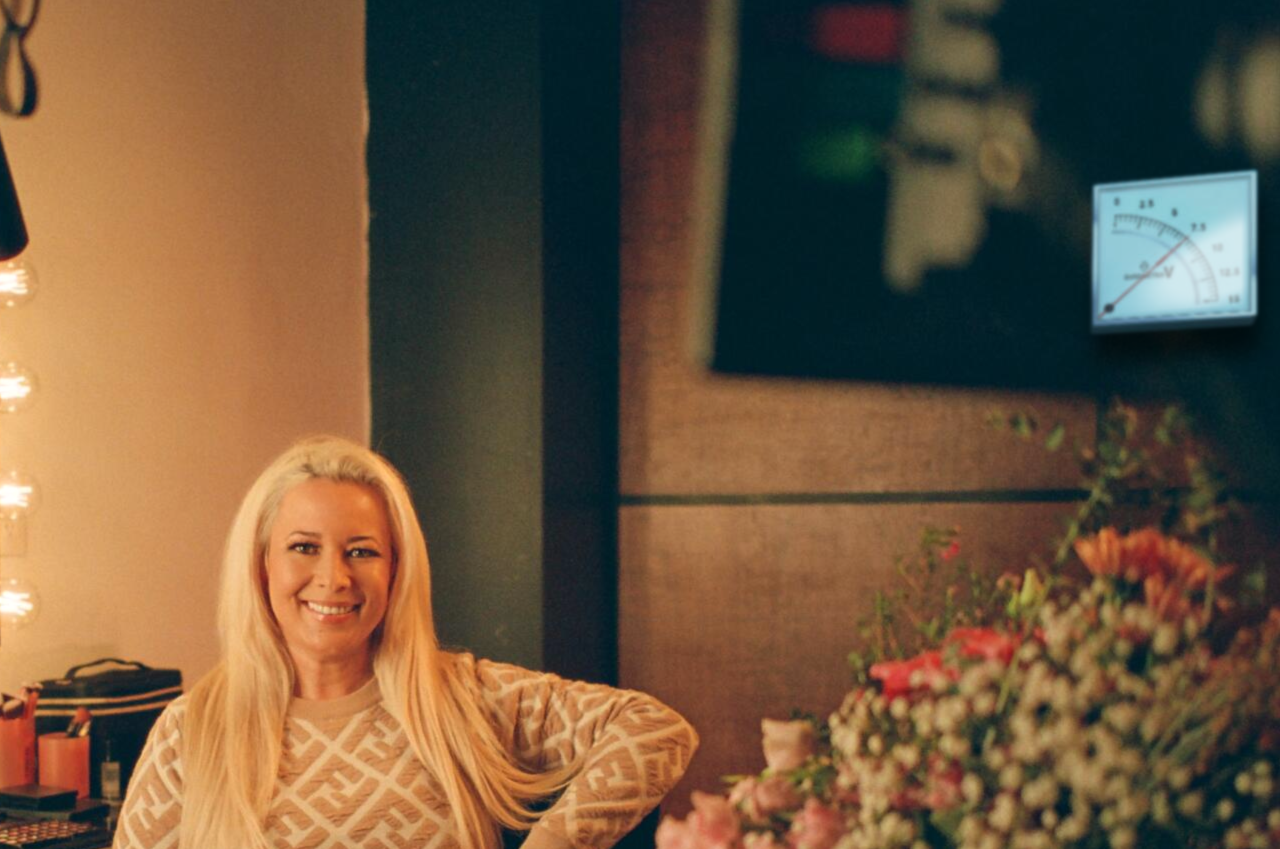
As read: value=7.5 unit=V
